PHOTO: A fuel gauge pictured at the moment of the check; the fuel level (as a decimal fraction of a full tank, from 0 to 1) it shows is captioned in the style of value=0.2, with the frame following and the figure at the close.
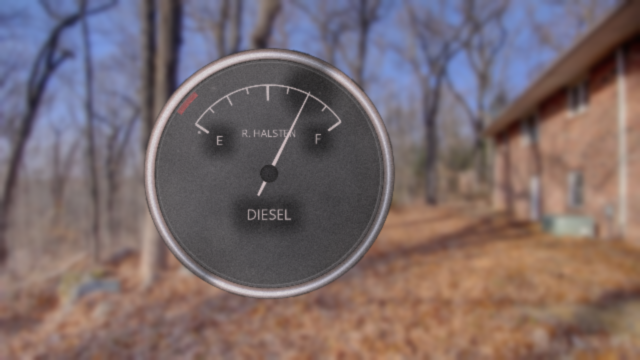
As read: value=0.75
